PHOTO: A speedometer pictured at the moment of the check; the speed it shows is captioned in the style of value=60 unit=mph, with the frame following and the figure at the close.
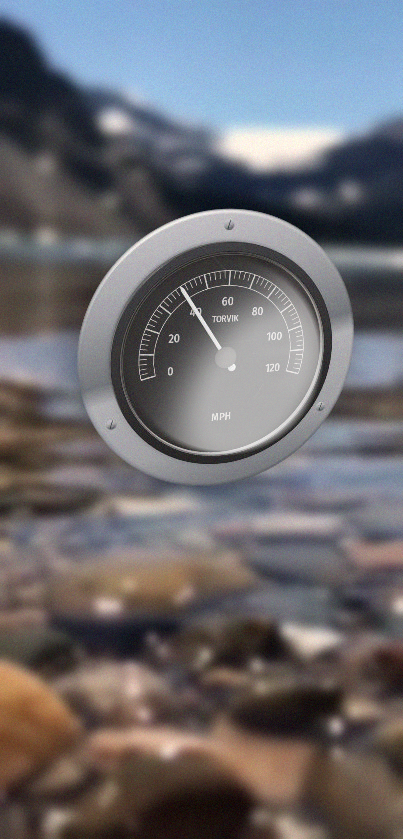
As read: value=40 unit=mph
